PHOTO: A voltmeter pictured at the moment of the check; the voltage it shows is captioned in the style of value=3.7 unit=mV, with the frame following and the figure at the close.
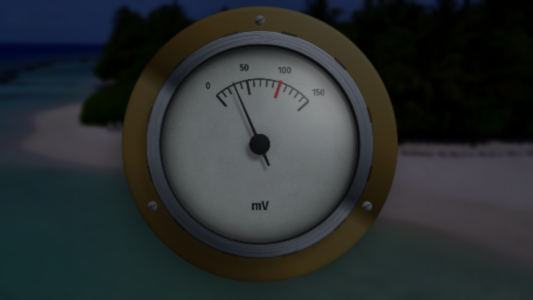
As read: value=30 unit=mV
